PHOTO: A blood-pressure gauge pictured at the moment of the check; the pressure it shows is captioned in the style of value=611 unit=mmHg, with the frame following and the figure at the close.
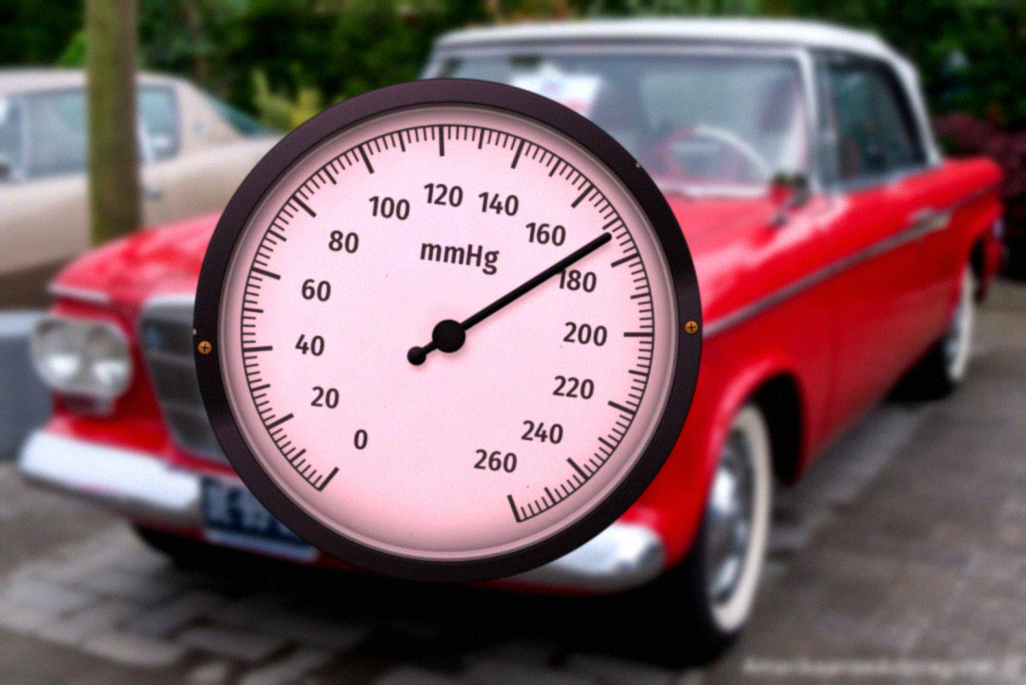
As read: value=172 unit=mmHg
